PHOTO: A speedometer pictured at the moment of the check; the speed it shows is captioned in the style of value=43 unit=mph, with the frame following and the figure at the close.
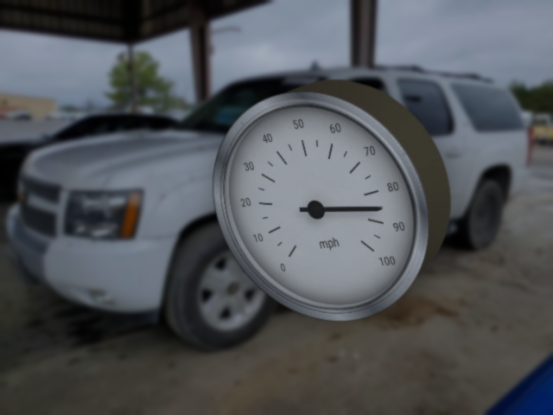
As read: value=85 unit=mph
